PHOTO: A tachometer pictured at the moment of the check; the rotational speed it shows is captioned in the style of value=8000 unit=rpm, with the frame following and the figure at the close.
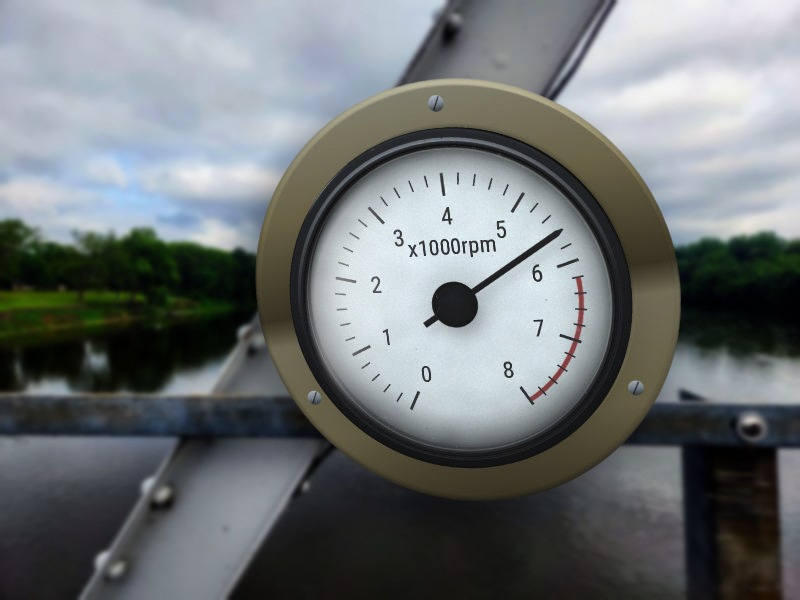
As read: value=5600 unit=rpm
